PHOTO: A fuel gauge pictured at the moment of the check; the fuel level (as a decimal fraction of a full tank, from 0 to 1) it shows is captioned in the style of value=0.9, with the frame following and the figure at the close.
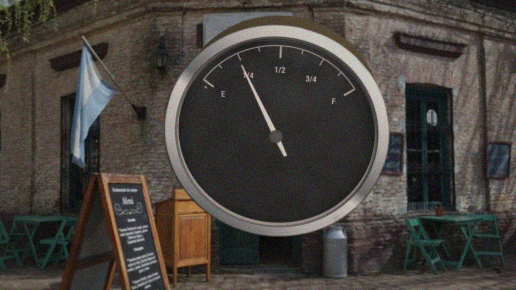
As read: value=0.25
